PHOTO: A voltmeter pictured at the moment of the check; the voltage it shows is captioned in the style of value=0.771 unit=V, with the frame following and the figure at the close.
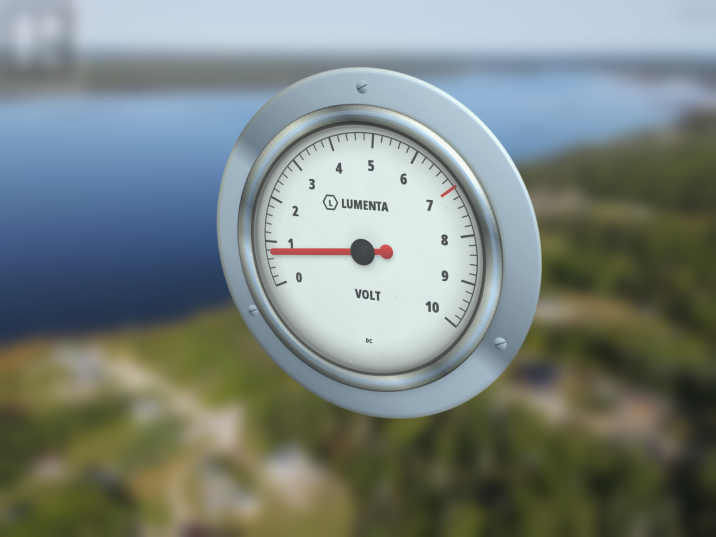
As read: value=0.8 unit=V
